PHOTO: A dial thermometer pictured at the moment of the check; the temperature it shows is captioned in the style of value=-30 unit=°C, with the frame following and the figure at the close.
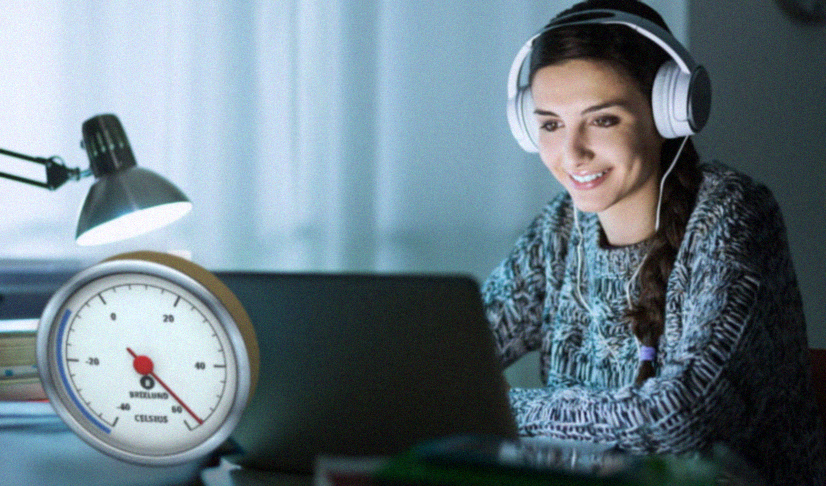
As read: value=56 unit=°C
